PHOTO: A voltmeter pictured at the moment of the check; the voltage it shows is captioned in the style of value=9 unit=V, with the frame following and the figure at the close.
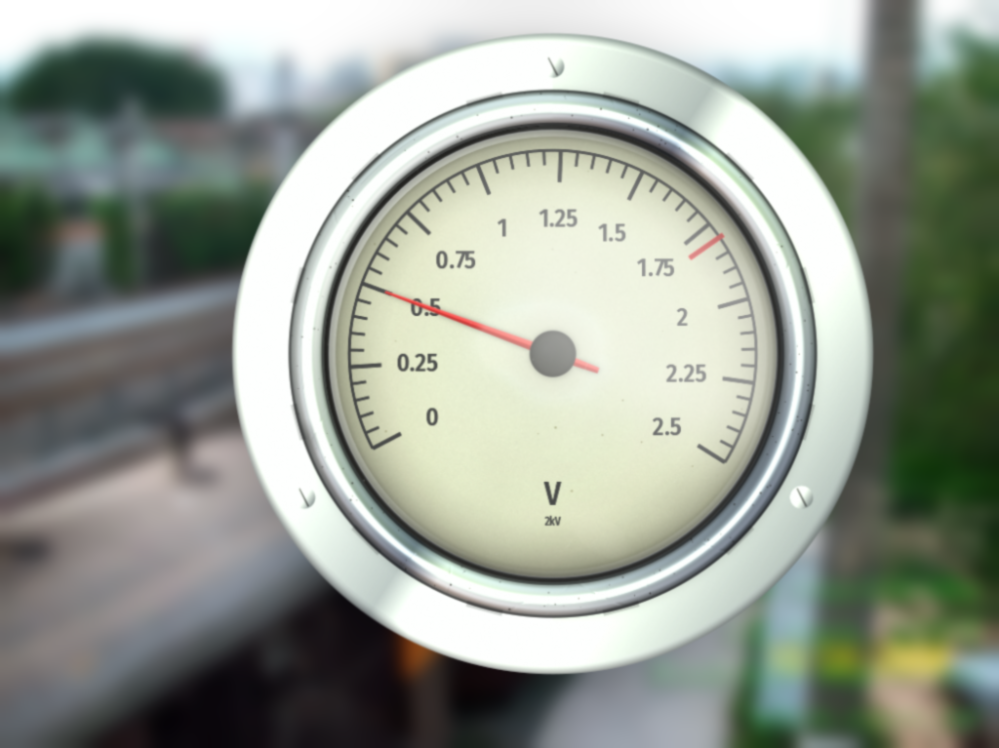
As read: value=0.5 unit=V
